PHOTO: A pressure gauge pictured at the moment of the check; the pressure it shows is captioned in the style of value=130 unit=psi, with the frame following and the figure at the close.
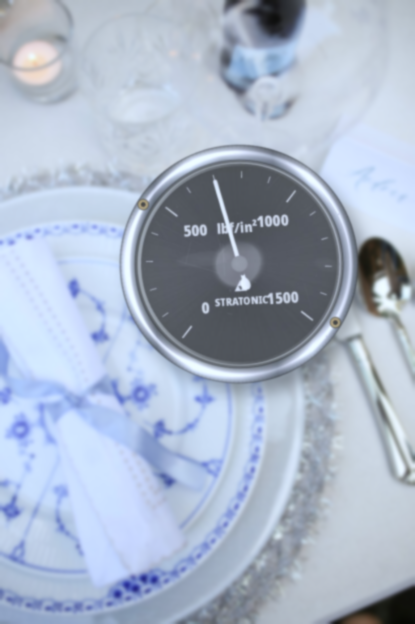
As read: value=700 unit=psi
